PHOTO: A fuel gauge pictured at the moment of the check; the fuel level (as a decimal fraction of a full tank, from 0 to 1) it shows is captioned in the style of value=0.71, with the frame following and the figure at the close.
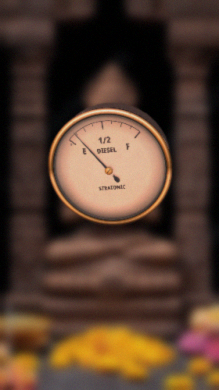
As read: value=0.125
